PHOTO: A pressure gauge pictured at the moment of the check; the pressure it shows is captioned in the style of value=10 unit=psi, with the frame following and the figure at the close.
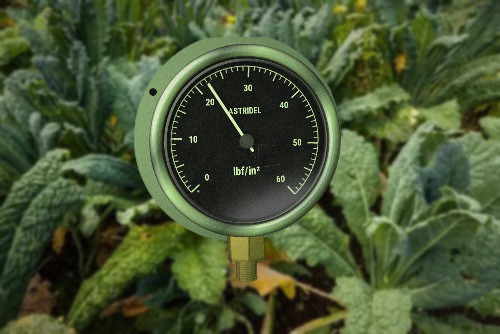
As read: value=22 unit=psi
